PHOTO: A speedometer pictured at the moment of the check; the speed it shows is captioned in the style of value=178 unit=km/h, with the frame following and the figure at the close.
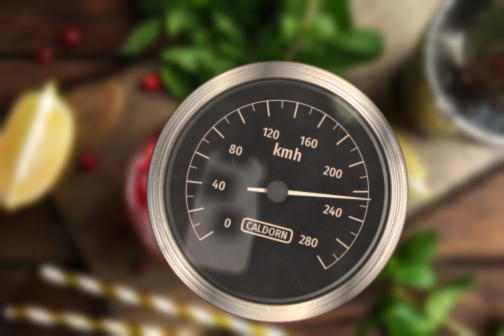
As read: value=225 unit=km/h
